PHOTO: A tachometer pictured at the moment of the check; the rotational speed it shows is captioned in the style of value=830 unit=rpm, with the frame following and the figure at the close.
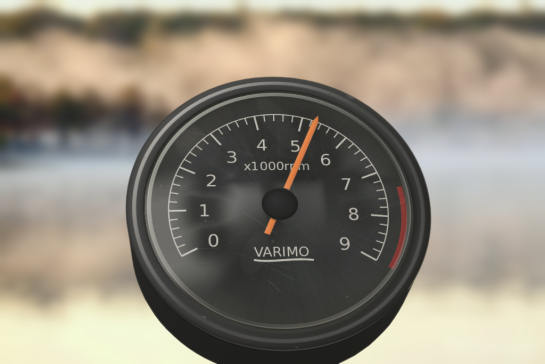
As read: value=5300 unit=rpm
